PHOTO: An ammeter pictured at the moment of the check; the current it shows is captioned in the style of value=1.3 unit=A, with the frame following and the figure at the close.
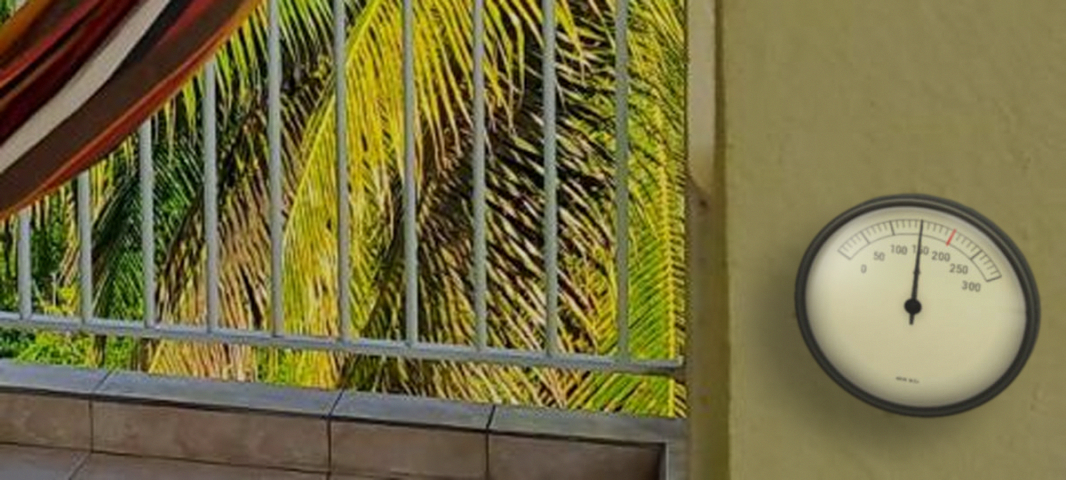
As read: value=150 unit=A
